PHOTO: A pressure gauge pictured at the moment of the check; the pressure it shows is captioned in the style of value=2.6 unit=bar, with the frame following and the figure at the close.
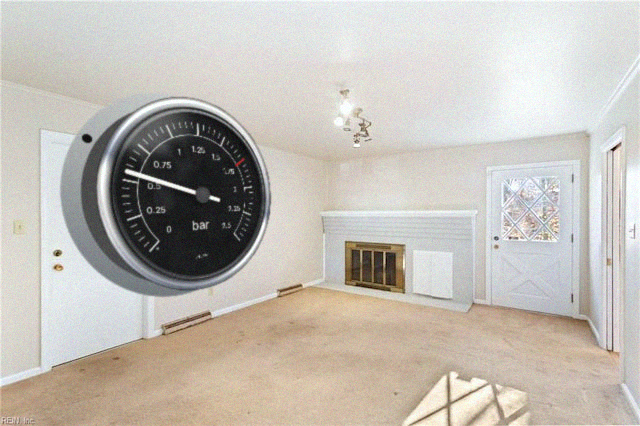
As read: value=0.55 unit=bar
